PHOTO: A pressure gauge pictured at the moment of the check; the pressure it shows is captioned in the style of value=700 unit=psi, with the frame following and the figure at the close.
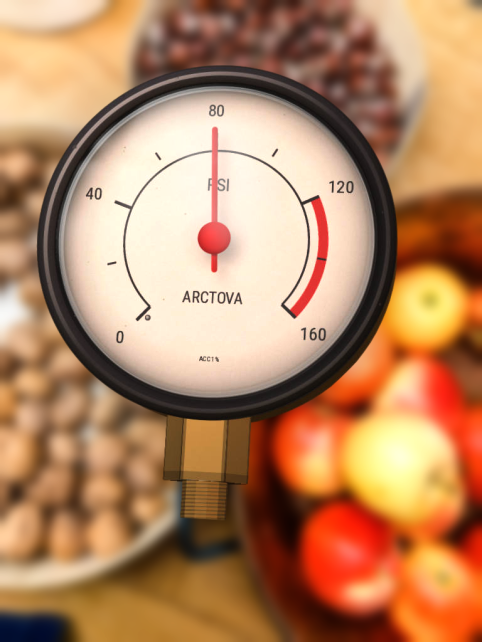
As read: value=80 unit=psi
